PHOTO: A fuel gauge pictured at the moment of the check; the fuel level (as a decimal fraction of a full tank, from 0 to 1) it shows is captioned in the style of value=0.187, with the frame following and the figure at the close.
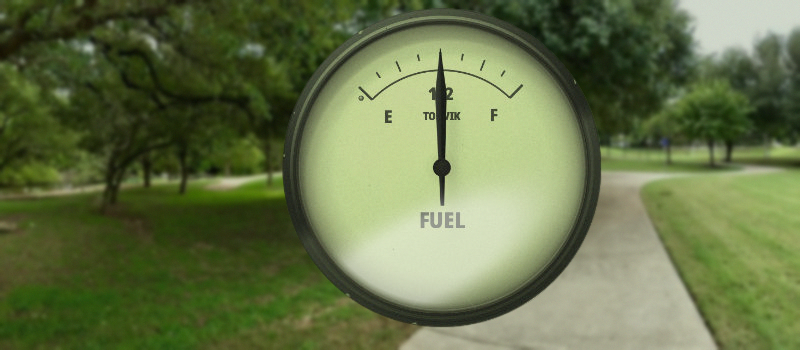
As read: value=0.5
